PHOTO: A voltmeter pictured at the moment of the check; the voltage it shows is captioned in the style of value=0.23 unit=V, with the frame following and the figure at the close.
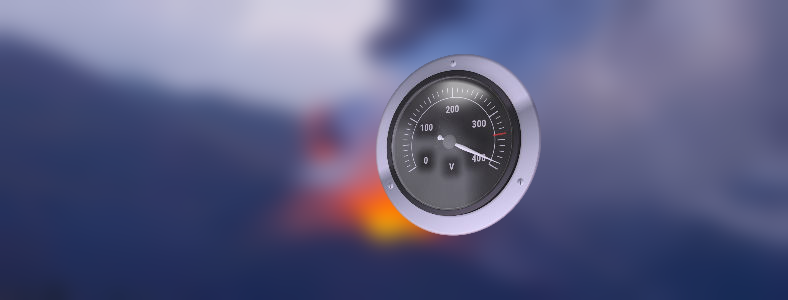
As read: value=390 unit=V
